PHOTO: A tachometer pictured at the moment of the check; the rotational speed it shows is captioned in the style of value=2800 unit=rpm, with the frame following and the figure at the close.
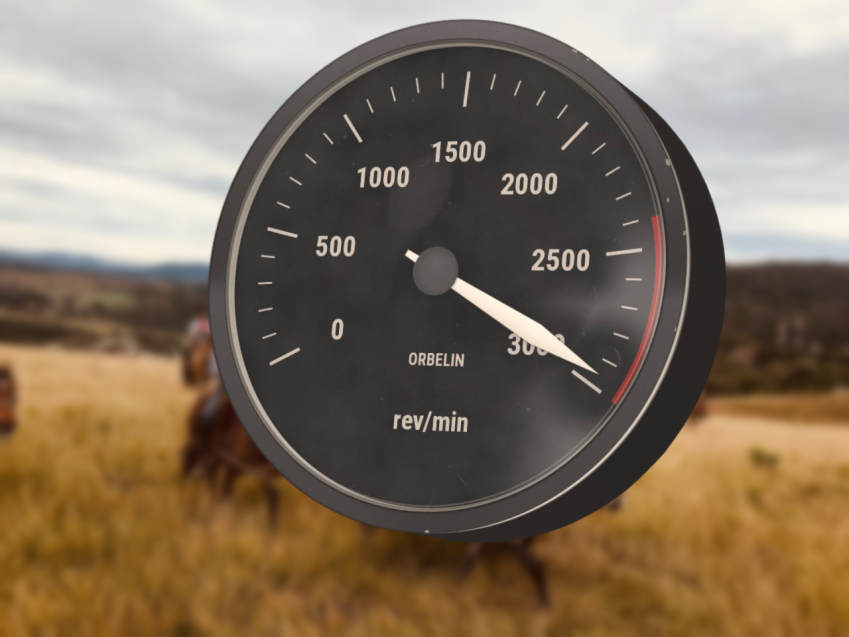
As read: value=2950 unit=rpm
